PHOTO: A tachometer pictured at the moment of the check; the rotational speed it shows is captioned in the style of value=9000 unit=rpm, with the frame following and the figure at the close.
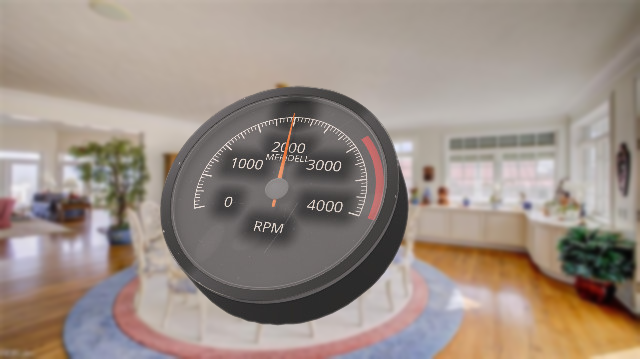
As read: value=2000 unit=rpm
